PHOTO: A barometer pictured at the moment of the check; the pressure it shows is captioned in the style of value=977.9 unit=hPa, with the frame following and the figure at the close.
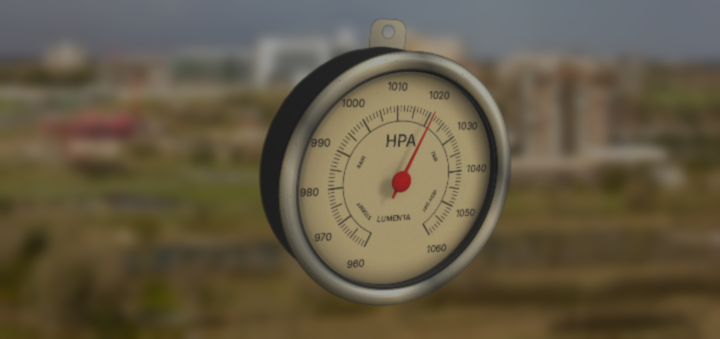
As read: value=1020 unit=hPa
